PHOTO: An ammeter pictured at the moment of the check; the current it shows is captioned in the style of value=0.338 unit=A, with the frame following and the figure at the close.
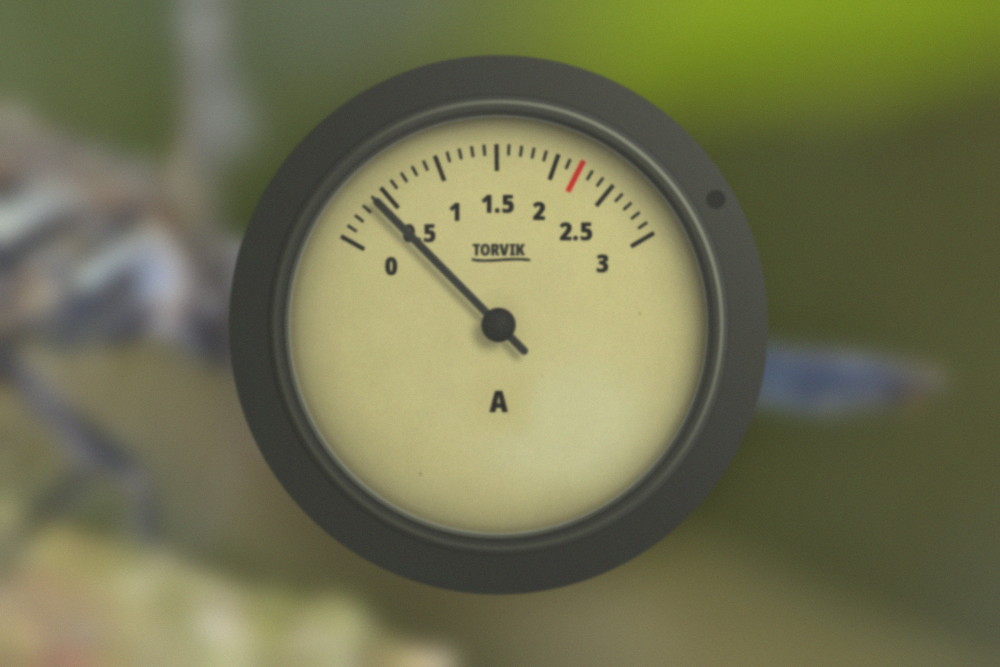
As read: value=0.4 unit=A
